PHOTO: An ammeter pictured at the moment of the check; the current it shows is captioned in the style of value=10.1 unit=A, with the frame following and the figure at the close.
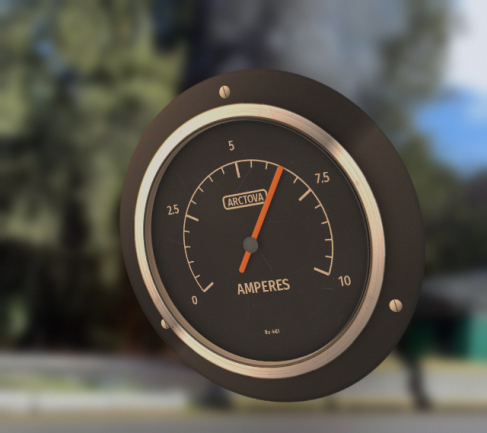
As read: value=6.5 unit=A
